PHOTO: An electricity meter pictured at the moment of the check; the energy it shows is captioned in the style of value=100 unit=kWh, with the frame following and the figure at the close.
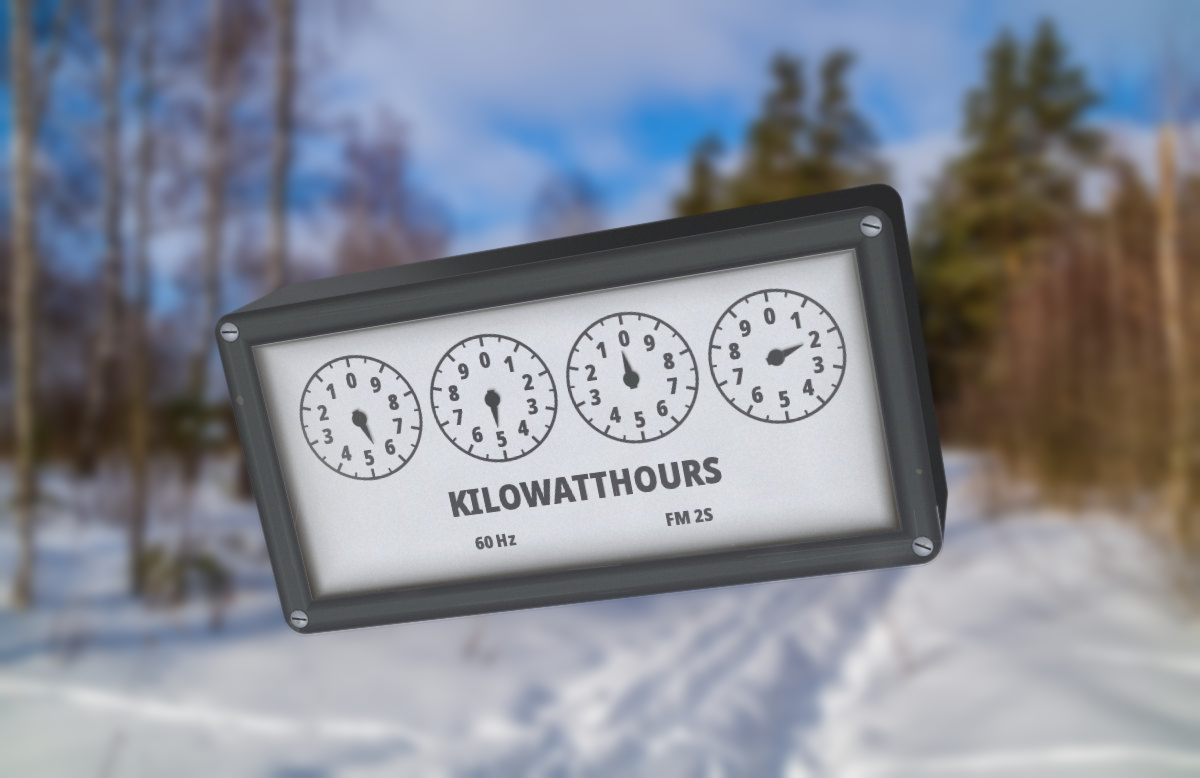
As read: value=5502 unit=kWh
